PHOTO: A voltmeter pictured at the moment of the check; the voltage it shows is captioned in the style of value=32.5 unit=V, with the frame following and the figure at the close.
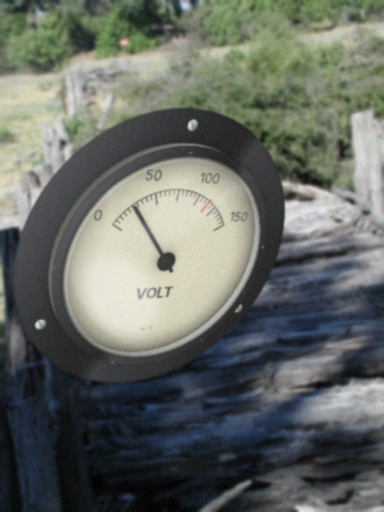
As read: value=25 unit=V
